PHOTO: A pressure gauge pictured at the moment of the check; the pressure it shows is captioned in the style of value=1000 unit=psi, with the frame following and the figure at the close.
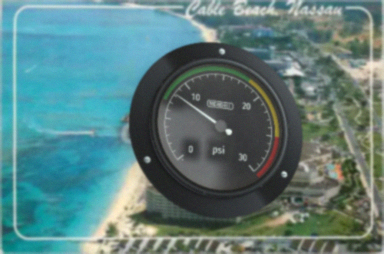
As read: value=8 unit=psi
